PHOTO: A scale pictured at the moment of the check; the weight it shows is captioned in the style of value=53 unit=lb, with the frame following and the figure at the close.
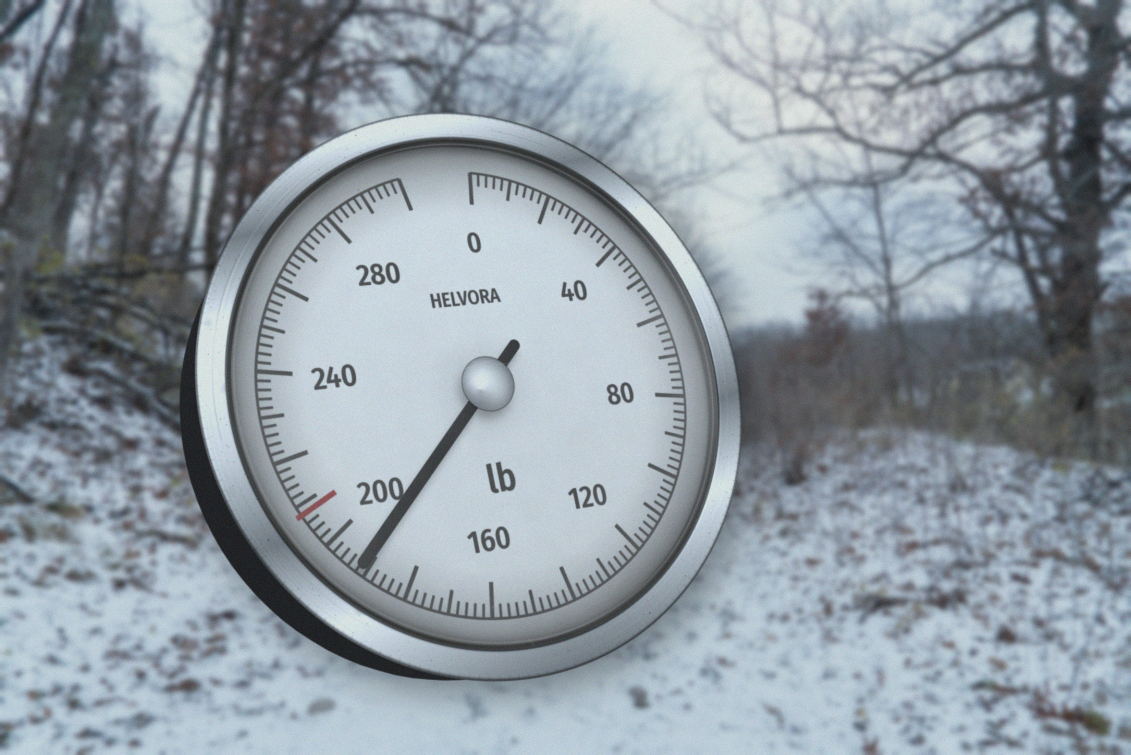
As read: value=192 unit=lb
